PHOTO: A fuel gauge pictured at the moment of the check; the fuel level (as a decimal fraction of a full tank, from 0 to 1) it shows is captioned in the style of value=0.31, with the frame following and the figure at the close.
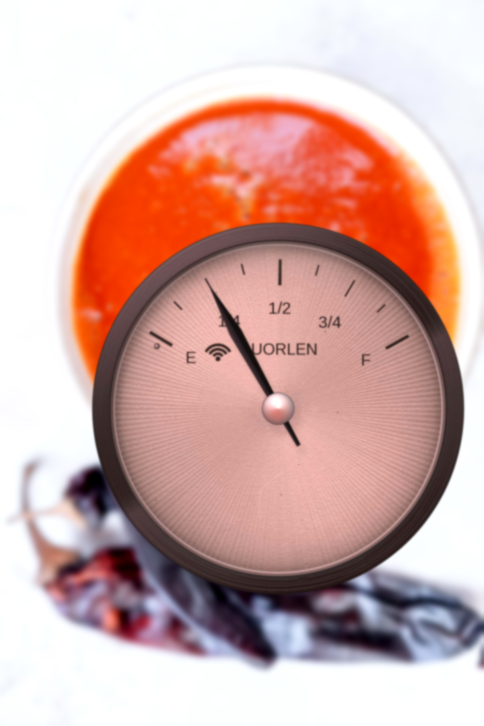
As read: value=0.25
